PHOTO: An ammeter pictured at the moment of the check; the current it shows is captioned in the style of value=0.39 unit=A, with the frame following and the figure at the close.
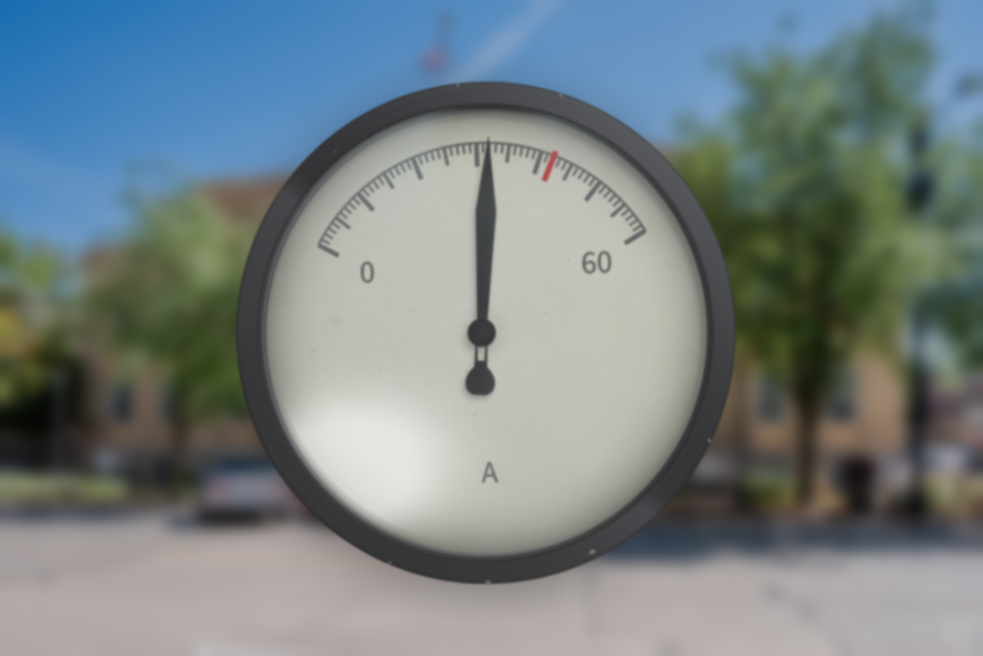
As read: value=32 unit=A
